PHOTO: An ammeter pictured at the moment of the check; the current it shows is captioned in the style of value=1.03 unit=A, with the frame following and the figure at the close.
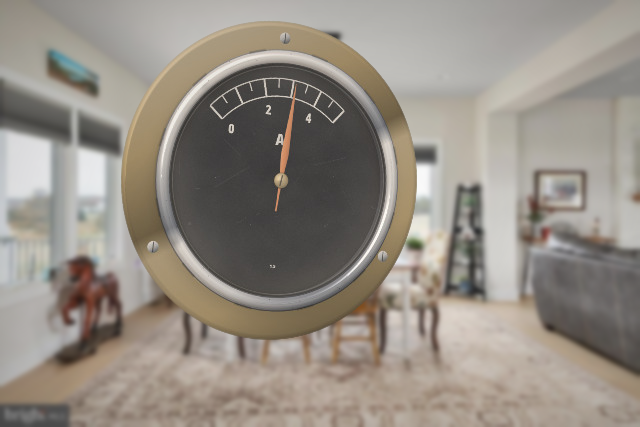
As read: value=3 unit=A
